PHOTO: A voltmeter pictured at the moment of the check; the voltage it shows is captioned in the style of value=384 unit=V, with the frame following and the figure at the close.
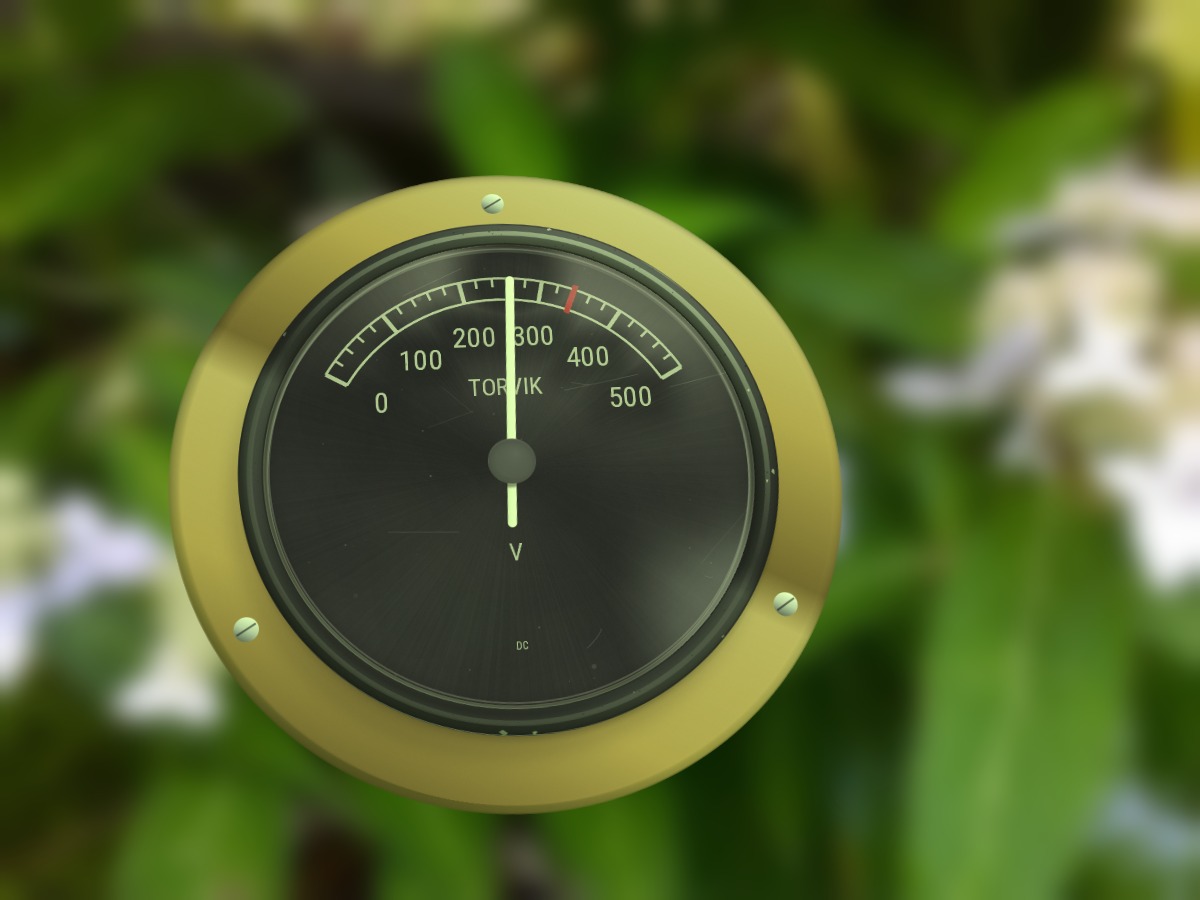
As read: value=260 unit=V
